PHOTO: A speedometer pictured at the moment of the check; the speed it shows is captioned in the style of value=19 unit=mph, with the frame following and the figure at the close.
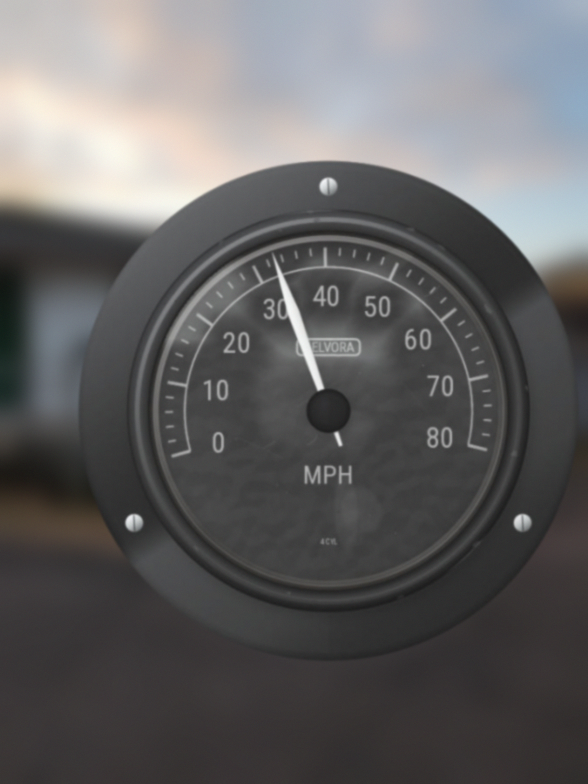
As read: value=33 unit=mph
